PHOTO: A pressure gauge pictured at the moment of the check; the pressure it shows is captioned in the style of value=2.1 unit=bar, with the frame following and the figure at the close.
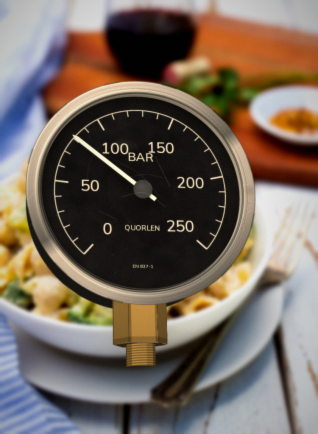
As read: value=80 unit=bar
